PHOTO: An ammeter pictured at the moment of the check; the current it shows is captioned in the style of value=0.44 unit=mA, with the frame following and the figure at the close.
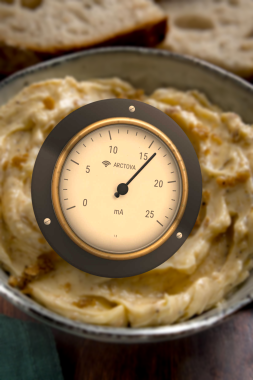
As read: value=16 unit=mA
